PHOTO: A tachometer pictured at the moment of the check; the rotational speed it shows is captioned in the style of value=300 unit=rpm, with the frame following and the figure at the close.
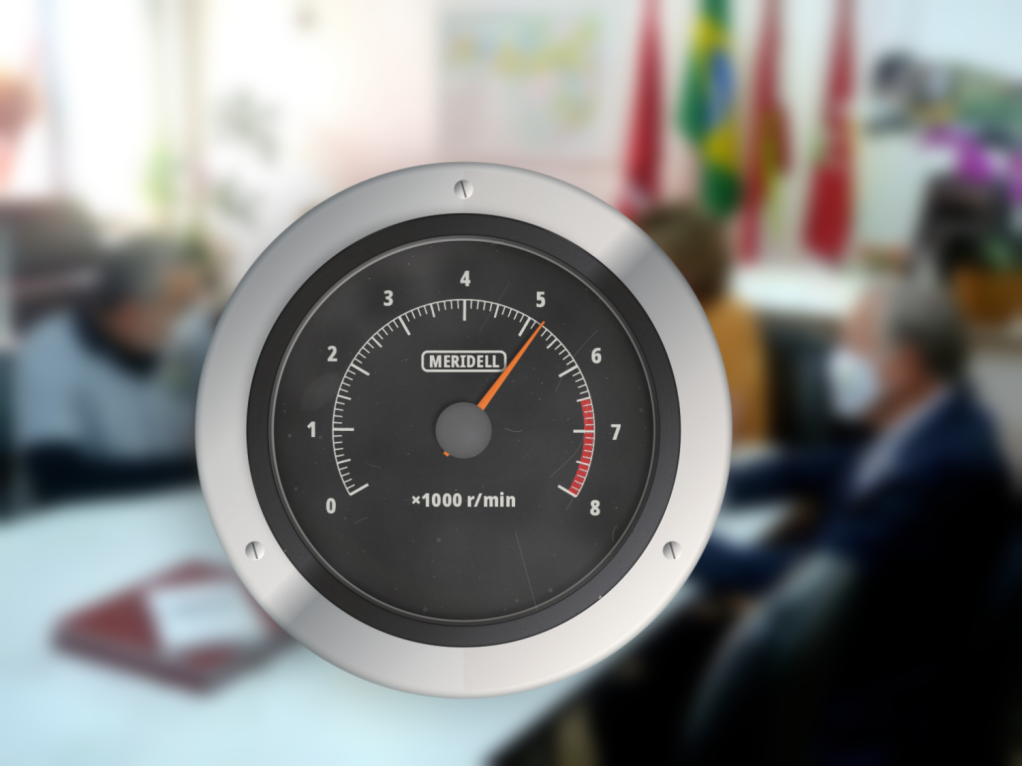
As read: value=5200 unit=rpm
